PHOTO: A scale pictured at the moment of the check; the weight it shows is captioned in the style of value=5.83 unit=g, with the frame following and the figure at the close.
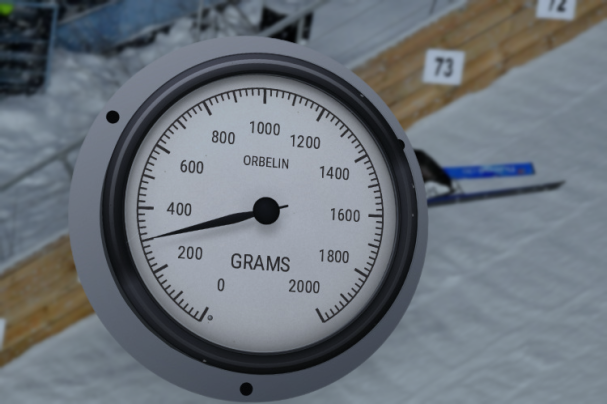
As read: value=300 unit=g
